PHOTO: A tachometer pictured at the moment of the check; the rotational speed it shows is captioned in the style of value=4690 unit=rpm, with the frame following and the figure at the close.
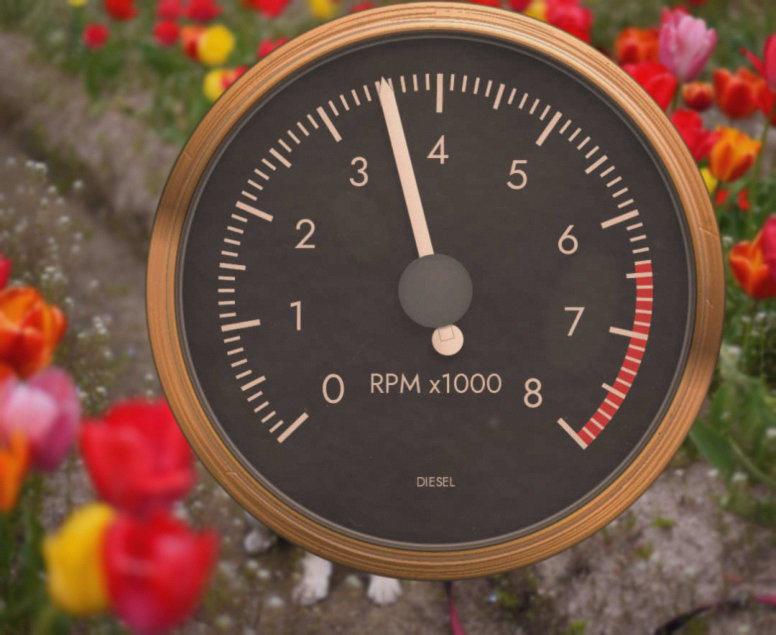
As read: value=3550 unit=rpm
